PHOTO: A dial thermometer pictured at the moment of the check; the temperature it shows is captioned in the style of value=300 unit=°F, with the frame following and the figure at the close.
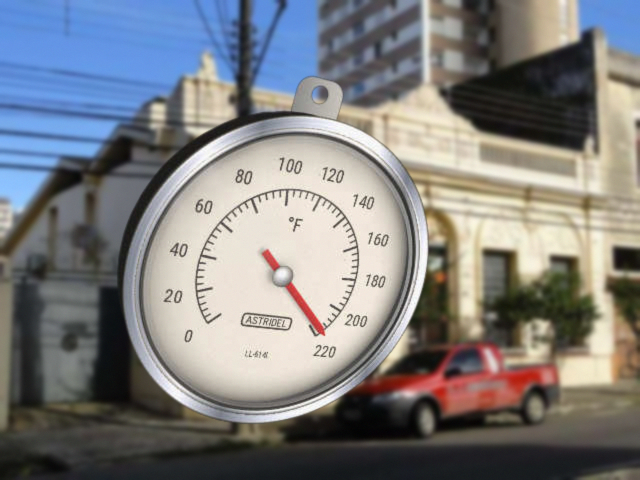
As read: value=216 unit=°F
